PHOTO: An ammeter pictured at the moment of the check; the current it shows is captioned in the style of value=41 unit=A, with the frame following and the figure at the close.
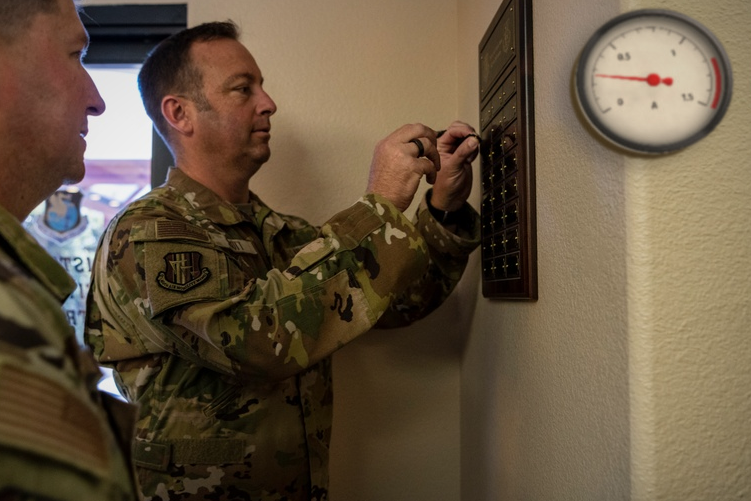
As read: value=0.25 unit=A
